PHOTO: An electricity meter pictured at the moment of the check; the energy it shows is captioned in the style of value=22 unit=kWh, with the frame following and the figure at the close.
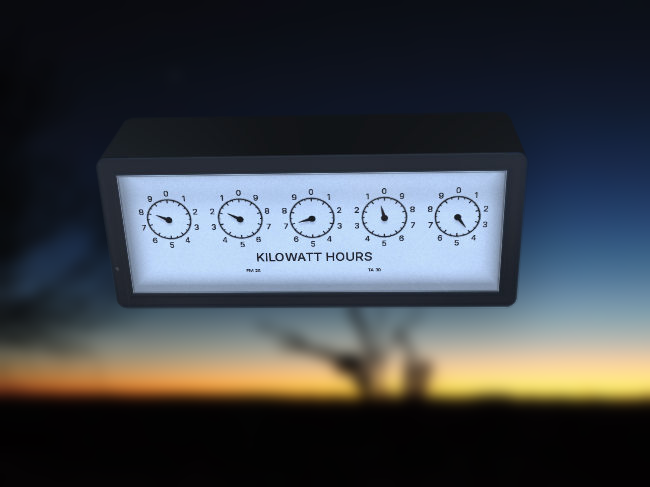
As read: value=81704 unit=kWh
